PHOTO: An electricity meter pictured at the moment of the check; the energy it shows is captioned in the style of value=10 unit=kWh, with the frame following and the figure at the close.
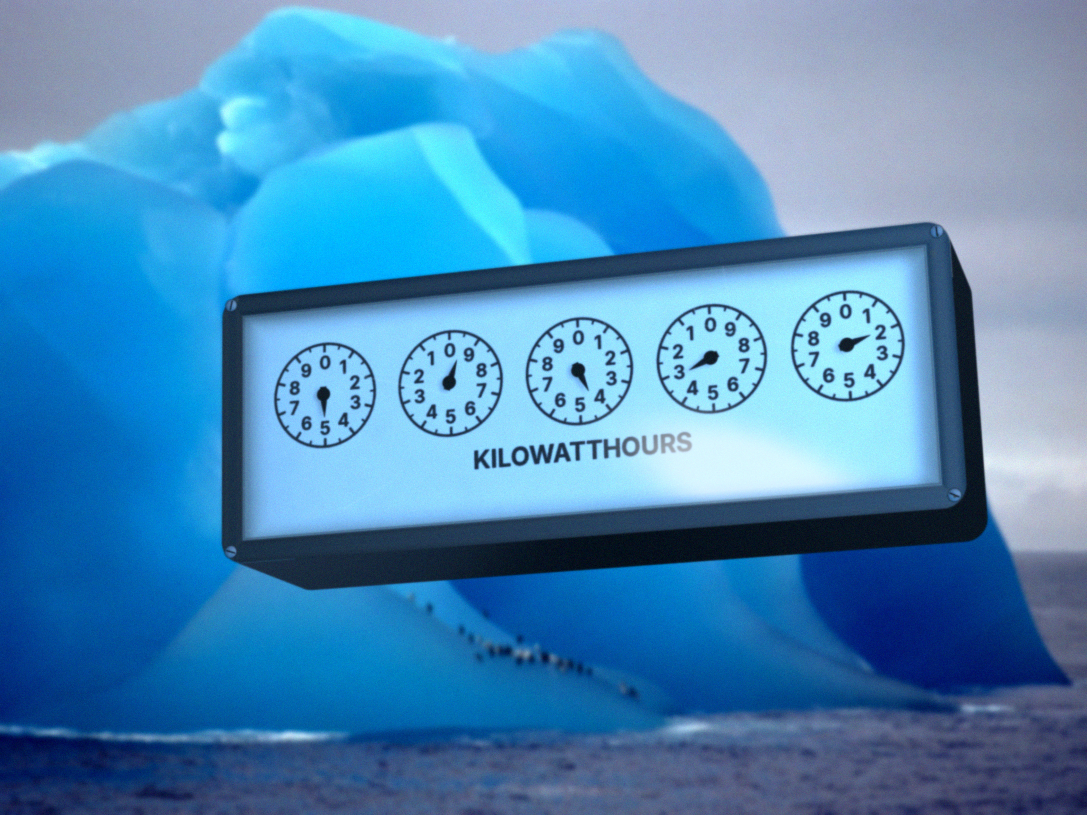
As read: value=49432 unit=kWh
